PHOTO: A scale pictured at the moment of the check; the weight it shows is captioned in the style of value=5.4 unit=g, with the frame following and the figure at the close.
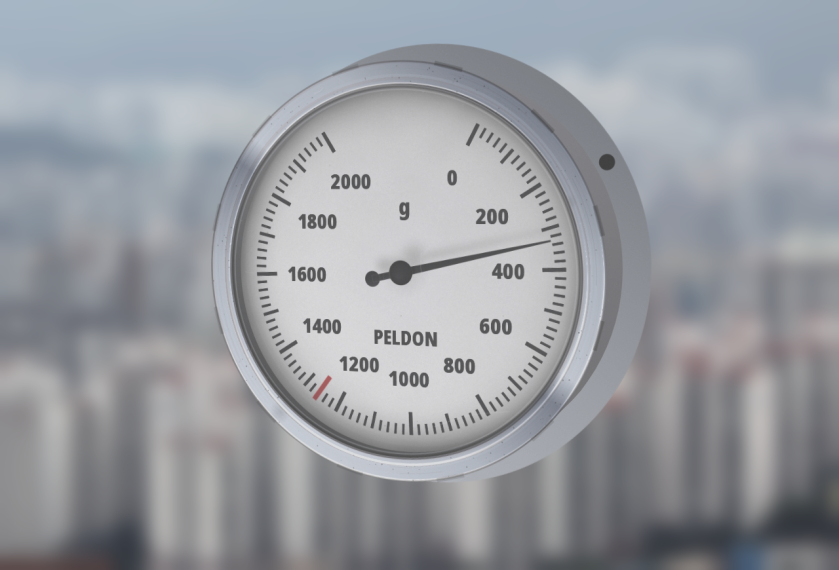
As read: value=330 unit=g
